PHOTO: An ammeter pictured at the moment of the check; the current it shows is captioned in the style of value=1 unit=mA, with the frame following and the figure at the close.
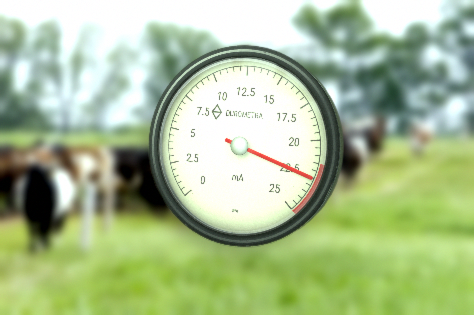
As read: value=22.5 unit=mA
